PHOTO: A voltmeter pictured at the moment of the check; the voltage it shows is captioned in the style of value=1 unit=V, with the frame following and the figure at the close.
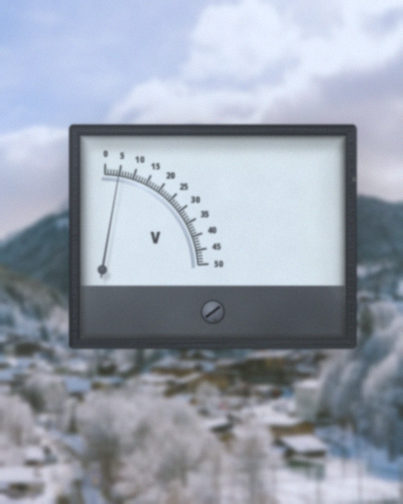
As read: value=5 unit=V
